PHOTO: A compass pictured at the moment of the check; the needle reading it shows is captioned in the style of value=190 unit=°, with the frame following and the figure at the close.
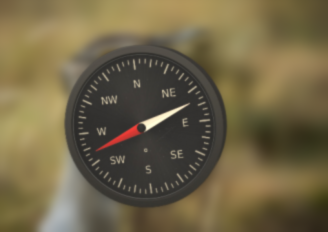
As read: value=250 unit=°
